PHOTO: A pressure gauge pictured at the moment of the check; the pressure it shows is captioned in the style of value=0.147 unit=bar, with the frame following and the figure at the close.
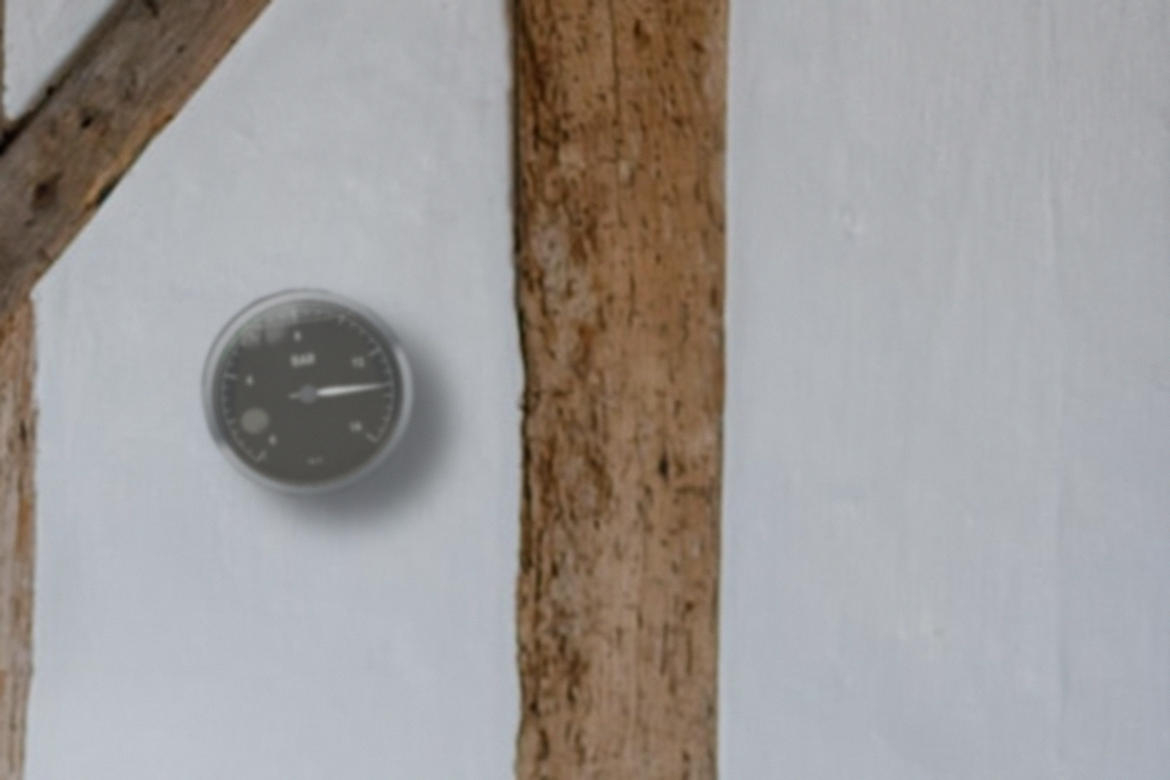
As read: value=13.5 unit=bar
